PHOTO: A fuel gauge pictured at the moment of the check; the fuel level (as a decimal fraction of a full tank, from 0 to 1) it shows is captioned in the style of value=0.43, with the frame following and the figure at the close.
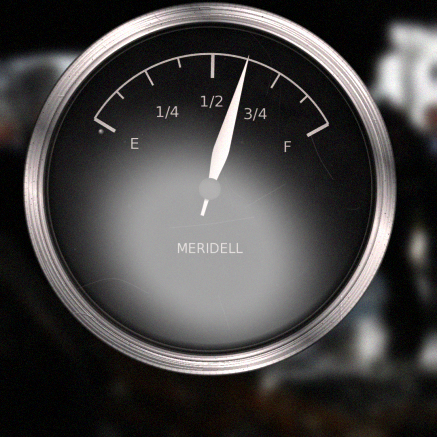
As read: value=0.625
